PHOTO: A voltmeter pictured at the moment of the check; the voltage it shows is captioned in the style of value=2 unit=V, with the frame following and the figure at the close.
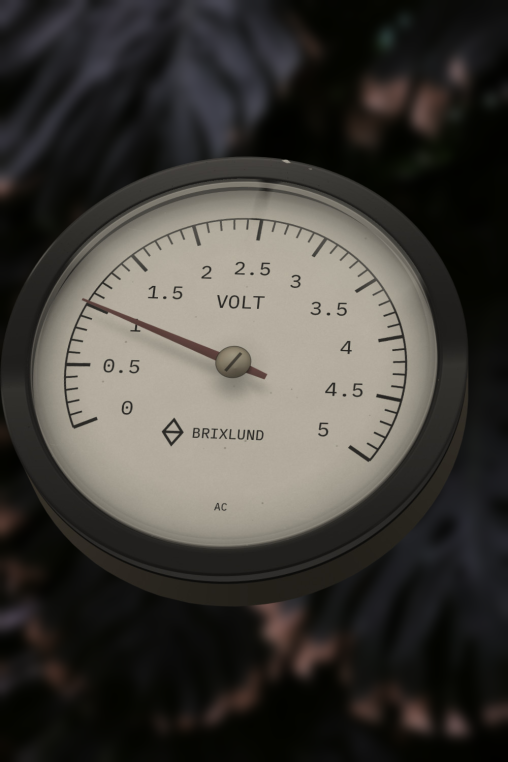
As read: value=1 unit=V
